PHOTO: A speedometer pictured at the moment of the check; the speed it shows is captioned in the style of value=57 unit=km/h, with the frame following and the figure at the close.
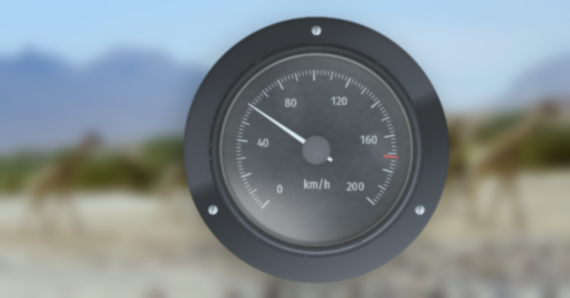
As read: value=60 unit=km/h
